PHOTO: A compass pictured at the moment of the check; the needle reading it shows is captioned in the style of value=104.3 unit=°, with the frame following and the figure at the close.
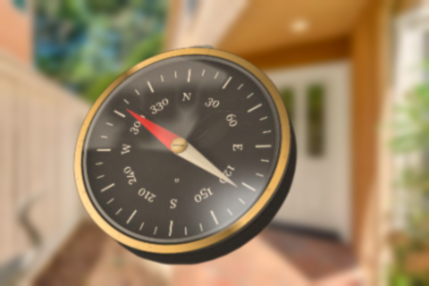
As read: value=305 unit=°
